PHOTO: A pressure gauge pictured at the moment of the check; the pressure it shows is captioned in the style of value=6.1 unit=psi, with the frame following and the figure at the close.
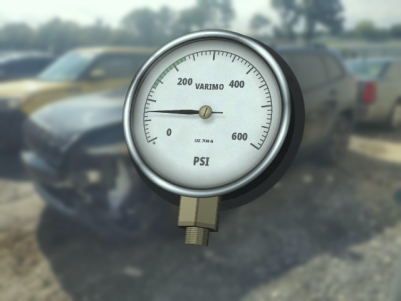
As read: value=70 unit=psi
